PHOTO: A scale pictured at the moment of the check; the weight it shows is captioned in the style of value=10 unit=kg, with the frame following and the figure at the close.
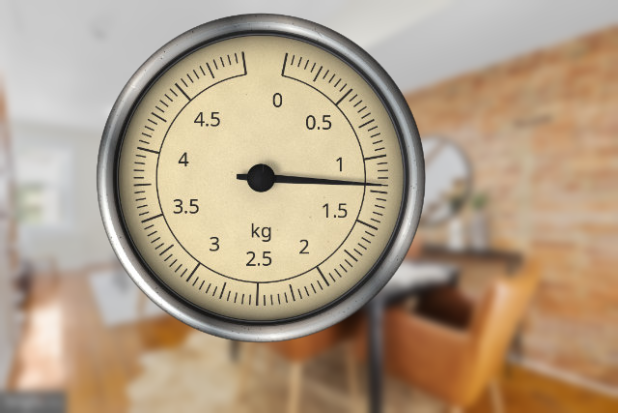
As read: value=1.2 unit=kg
